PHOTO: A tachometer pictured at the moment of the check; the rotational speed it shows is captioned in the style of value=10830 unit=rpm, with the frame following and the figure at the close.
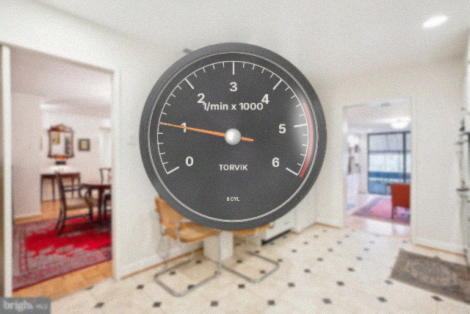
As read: value=1000 unit=rpm
